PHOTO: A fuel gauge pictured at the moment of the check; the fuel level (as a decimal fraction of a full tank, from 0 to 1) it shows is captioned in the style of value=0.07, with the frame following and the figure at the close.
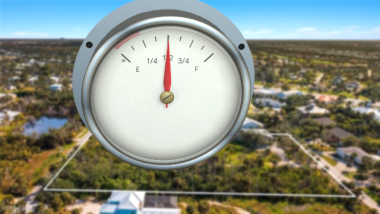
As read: value=0.5
